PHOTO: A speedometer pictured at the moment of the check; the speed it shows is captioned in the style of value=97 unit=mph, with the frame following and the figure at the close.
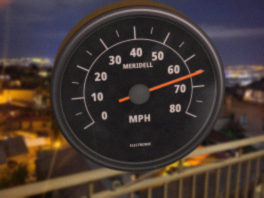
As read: value=65 unit=mph
